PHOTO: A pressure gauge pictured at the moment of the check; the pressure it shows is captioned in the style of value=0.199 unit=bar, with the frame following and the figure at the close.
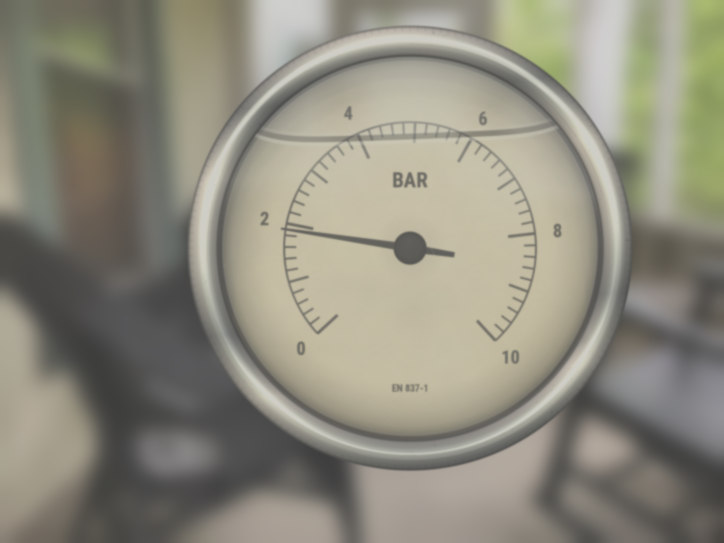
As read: value=1.9 unit=bar
